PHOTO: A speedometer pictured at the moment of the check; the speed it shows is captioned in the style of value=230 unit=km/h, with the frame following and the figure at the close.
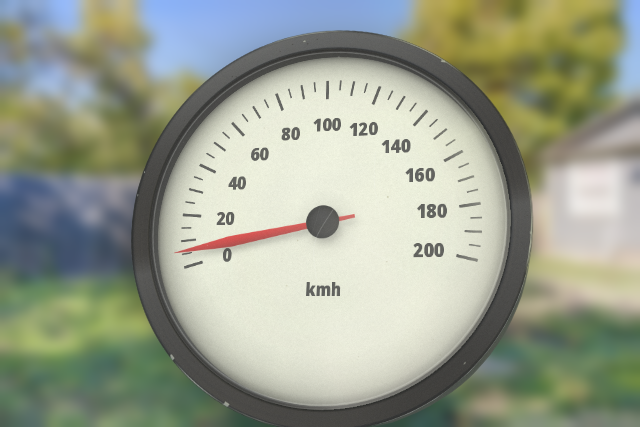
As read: value=5 unit=km/h
